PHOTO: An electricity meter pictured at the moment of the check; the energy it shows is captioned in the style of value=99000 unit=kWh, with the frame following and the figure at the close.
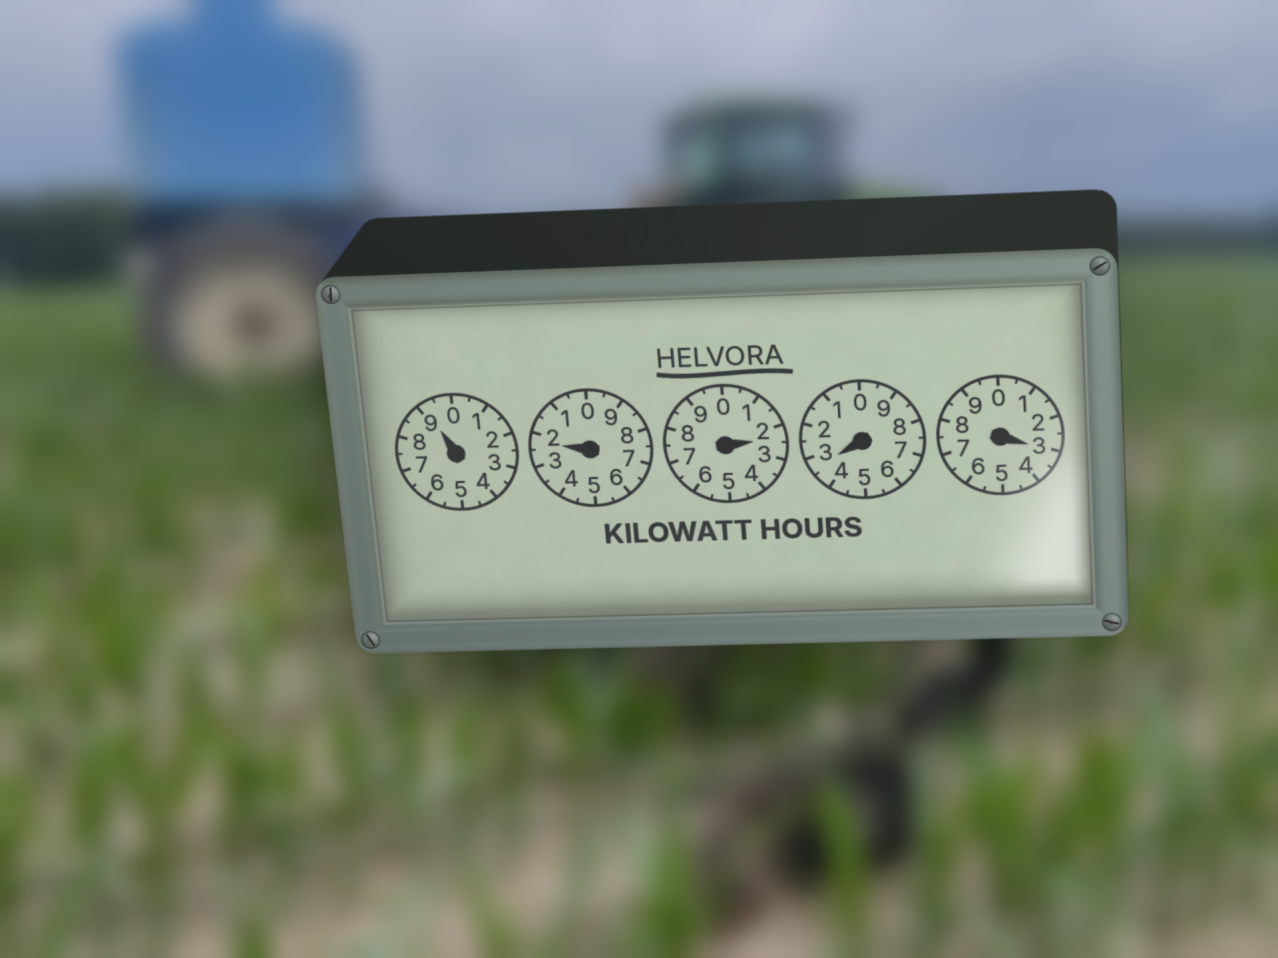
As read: value=92233 unit=kWh
